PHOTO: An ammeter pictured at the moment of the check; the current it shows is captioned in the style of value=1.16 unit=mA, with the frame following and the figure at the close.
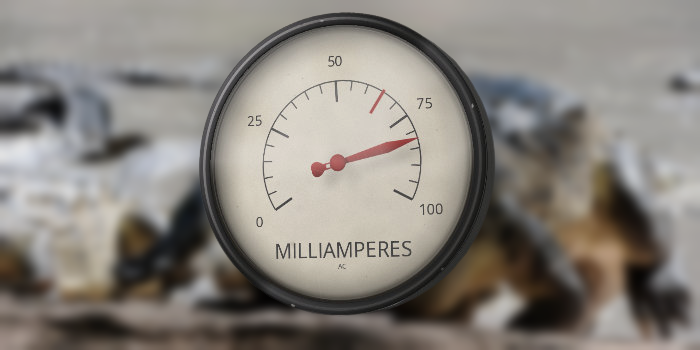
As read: value=82.5 unit=mA
